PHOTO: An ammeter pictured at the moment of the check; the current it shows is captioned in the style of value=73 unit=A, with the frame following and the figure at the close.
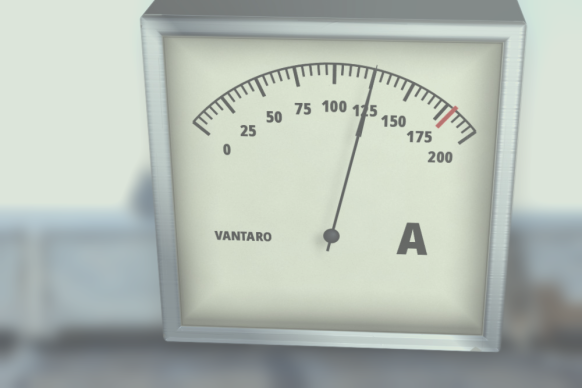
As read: value=125 unit=A
